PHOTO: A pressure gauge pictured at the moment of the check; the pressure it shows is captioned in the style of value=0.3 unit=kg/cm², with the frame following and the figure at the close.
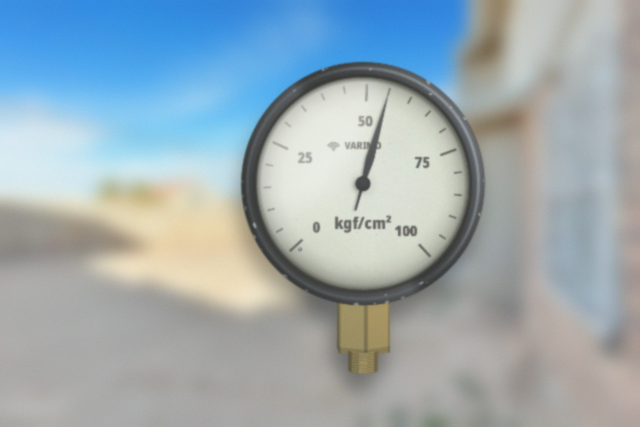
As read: value=55 unit=kg/cm²
